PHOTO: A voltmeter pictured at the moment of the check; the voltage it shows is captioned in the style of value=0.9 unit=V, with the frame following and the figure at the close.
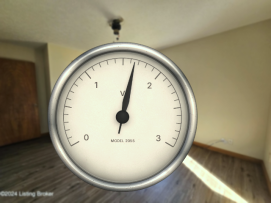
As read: value=1.65 unit=V
